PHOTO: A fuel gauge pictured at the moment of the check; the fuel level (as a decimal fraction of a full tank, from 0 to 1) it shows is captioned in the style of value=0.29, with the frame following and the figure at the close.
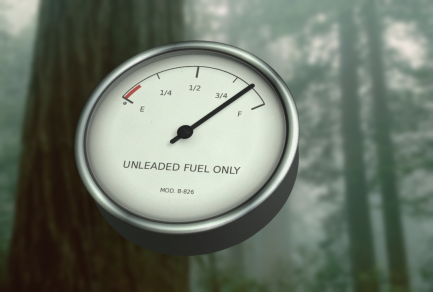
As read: value=0.875
